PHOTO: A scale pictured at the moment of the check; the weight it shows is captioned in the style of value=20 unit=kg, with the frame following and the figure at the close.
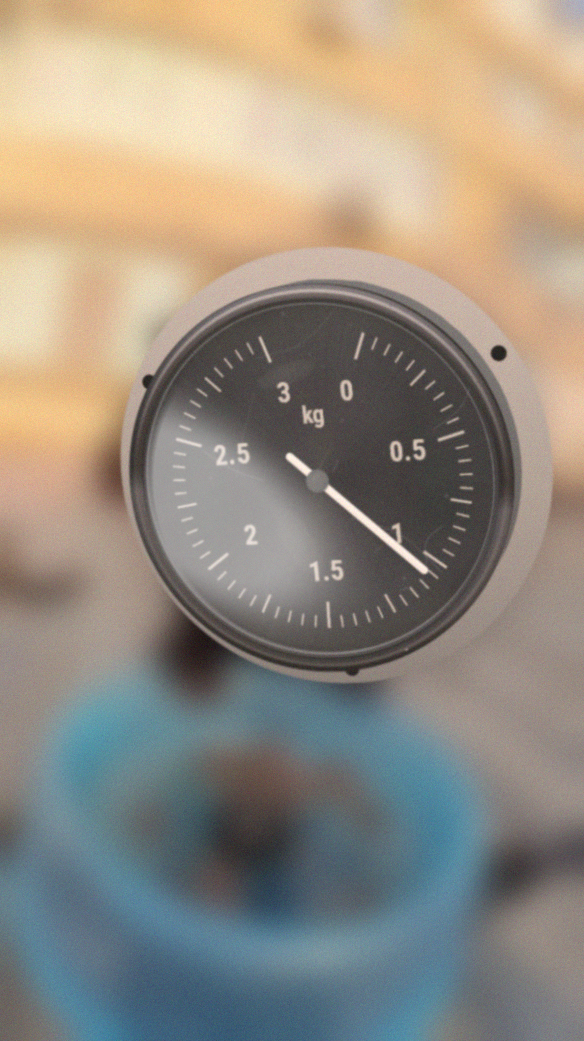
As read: value=1.05 unit=kg
